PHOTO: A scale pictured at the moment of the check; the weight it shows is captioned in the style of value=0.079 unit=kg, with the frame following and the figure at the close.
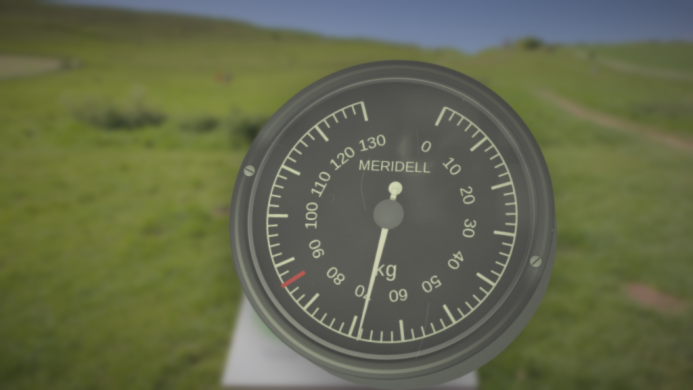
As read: value=68 unit=kg
